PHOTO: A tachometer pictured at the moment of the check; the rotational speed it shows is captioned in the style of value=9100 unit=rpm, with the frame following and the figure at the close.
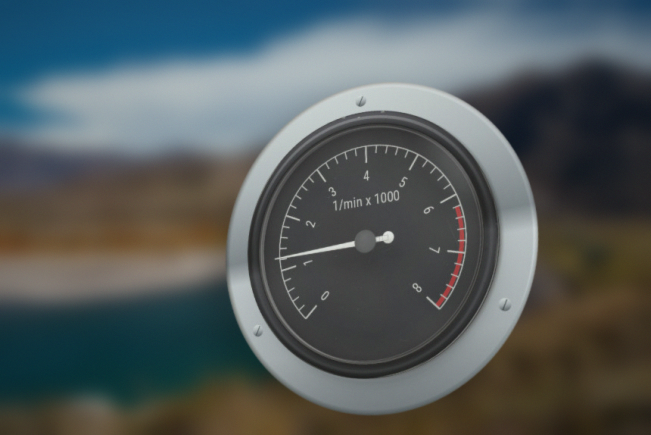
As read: value=1200 unit=rpm
